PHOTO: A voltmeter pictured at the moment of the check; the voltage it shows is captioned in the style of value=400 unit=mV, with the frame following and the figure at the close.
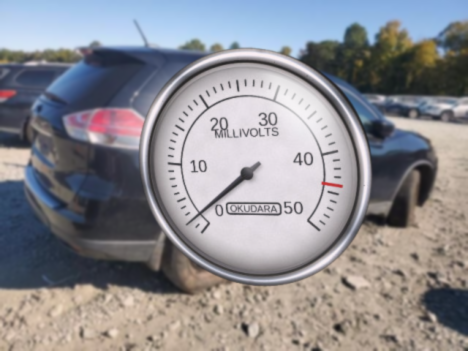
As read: value=2 unit=mV
